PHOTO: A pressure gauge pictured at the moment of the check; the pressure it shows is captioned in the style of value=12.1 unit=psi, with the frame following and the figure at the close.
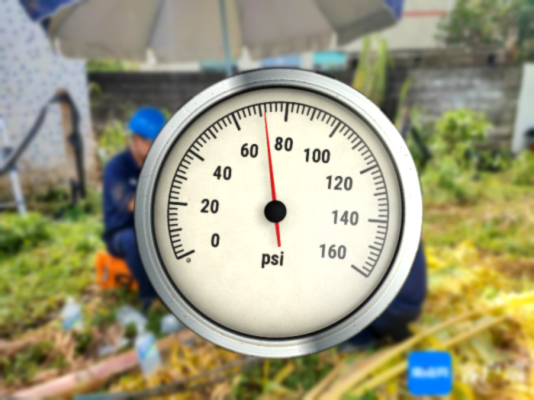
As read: value=72 unit=psi
